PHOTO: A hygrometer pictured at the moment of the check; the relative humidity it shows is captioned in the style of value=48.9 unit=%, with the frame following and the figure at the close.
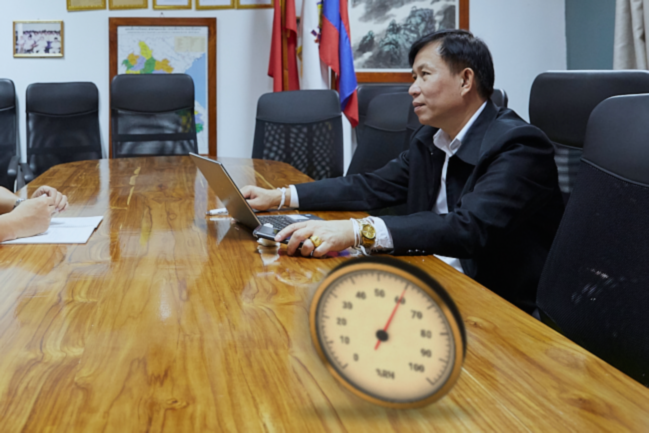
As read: value=60 unit=%
